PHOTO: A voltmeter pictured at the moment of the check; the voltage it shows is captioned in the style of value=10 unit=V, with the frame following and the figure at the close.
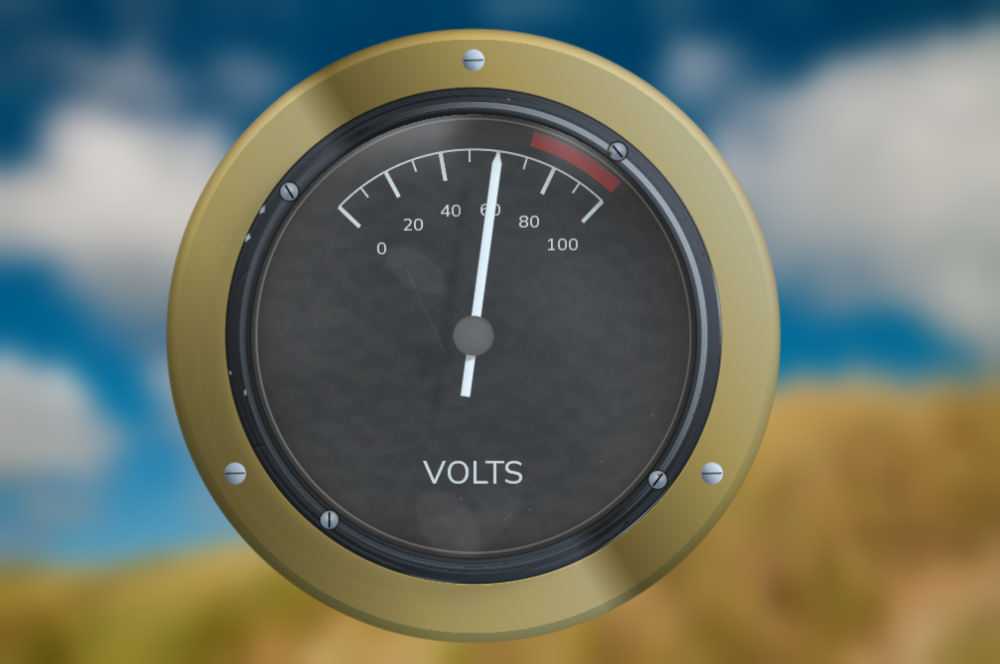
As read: value=60 unit=V
